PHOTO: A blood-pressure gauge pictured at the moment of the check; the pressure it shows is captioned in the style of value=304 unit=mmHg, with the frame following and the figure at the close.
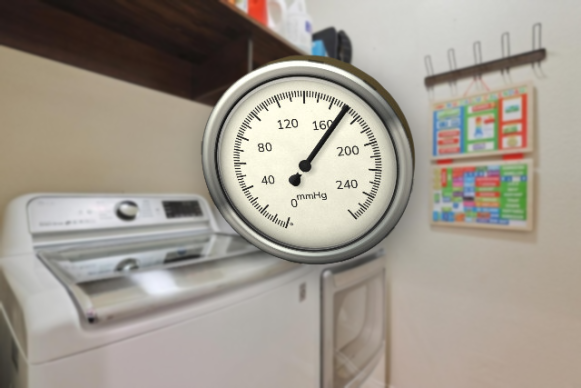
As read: value=170 unit=mmHg
